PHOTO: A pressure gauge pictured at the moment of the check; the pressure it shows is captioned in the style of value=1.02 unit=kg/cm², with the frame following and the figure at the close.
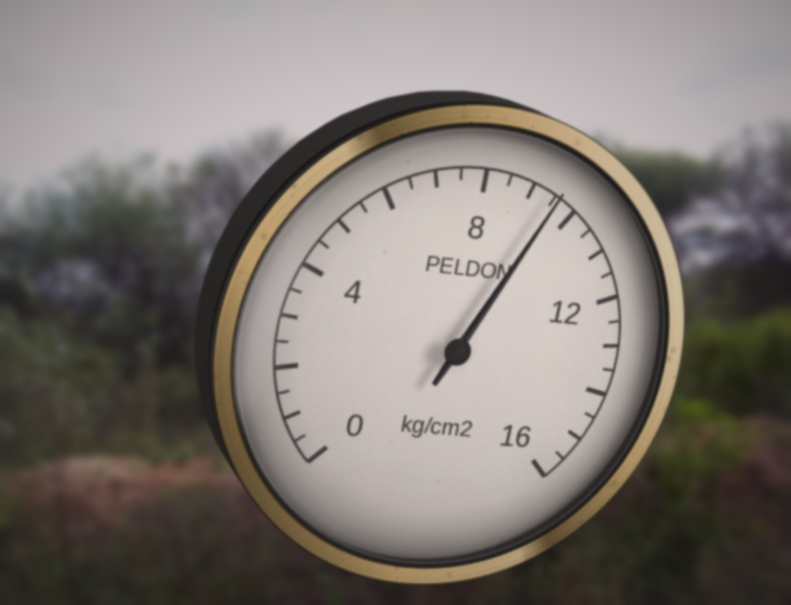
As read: value=9.5 unit=kg/cm²
